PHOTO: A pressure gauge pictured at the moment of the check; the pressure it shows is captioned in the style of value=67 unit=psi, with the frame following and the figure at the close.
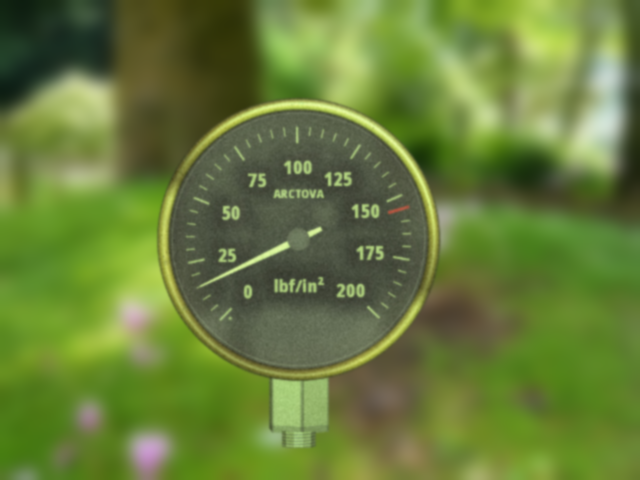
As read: value=15 unit=psi
